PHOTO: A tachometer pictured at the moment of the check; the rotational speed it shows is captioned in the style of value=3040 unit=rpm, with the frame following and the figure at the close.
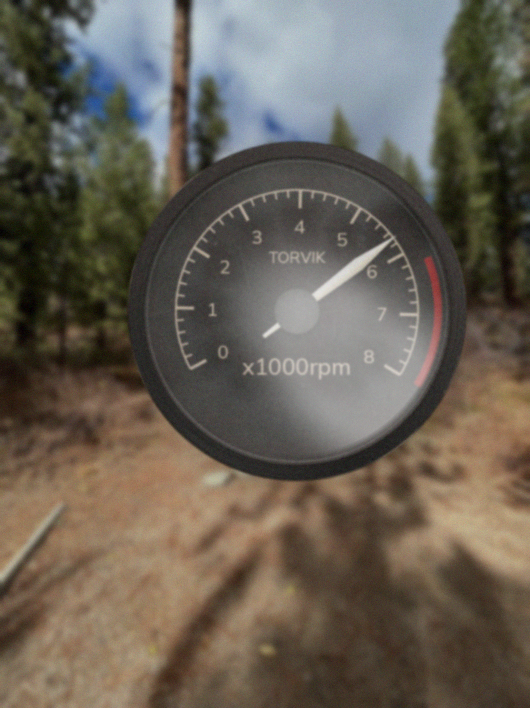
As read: value=5700 unit=rpm
